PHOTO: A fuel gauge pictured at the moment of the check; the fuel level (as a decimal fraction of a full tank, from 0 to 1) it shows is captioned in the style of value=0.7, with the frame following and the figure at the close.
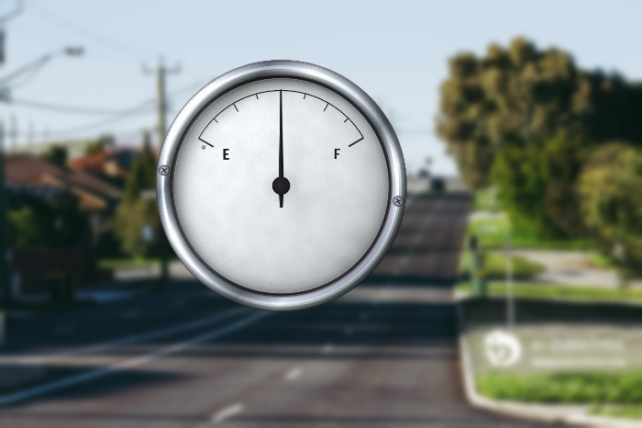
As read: value=0.5
